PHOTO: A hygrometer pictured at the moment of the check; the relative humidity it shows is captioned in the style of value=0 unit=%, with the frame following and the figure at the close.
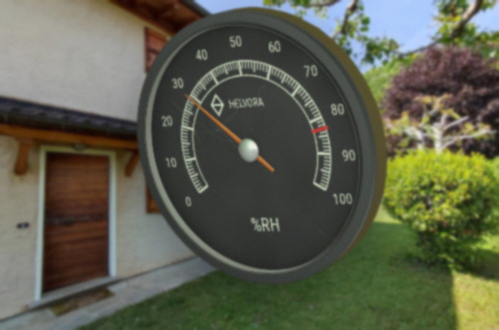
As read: value=30 unit=%
